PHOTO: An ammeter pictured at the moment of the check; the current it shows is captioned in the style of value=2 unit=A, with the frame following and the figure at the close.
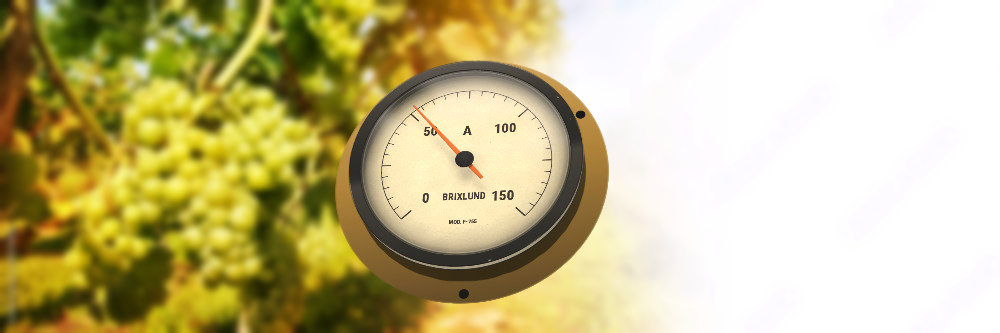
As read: value=52.5 unit=A
